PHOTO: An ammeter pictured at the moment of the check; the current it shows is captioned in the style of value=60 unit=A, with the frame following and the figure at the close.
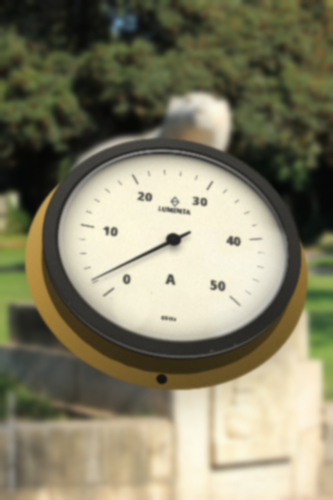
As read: value=2 unit=A
